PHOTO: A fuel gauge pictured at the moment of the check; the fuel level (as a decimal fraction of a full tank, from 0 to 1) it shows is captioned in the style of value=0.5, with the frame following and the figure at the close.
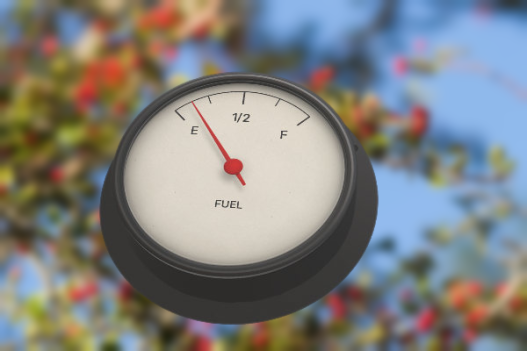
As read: value=0.125
